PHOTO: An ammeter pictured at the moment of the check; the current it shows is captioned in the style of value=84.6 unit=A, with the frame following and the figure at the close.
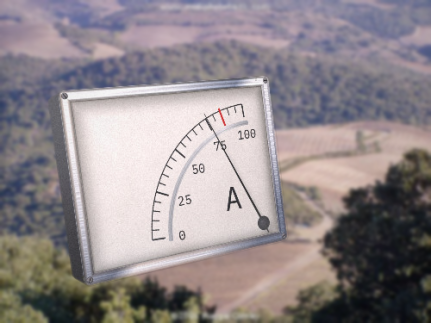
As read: value=75 unit=A
